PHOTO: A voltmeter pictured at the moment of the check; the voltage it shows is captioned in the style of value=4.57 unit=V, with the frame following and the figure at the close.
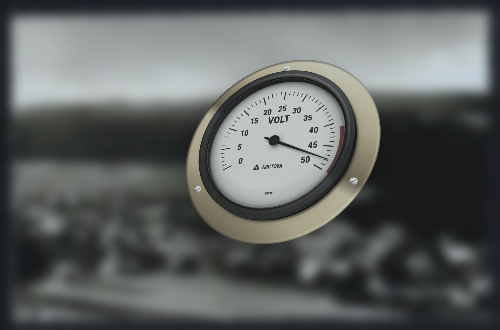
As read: value=48 unit=V
